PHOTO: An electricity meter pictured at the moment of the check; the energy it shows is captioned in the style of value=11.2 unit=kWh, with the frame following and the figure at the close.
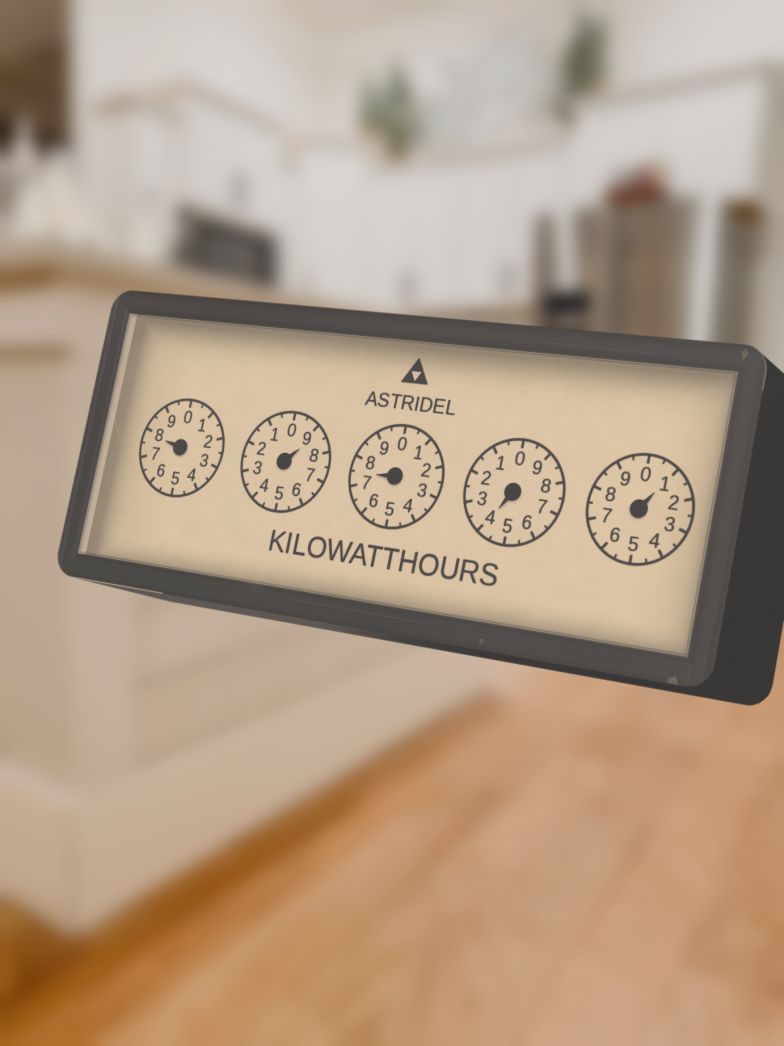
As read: value=78741 unit=kWh
